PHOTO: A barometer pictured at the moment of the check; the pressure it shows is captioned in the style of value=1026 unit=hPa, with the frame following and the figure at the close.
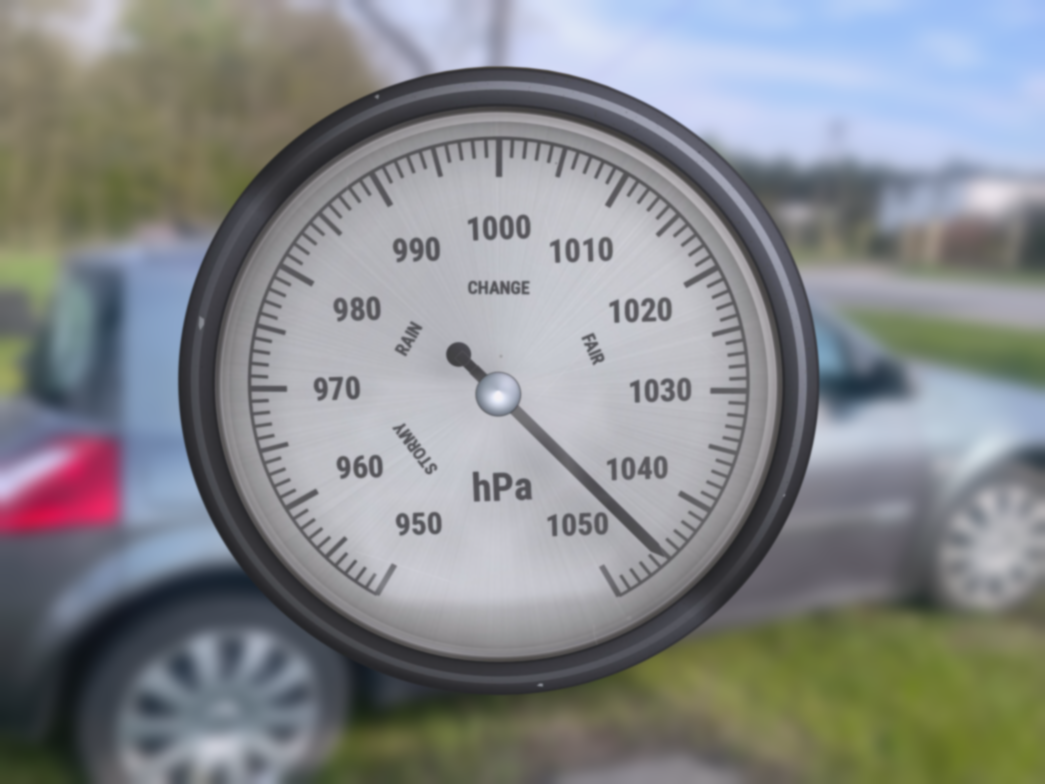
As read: value=1045 unit=hPa
